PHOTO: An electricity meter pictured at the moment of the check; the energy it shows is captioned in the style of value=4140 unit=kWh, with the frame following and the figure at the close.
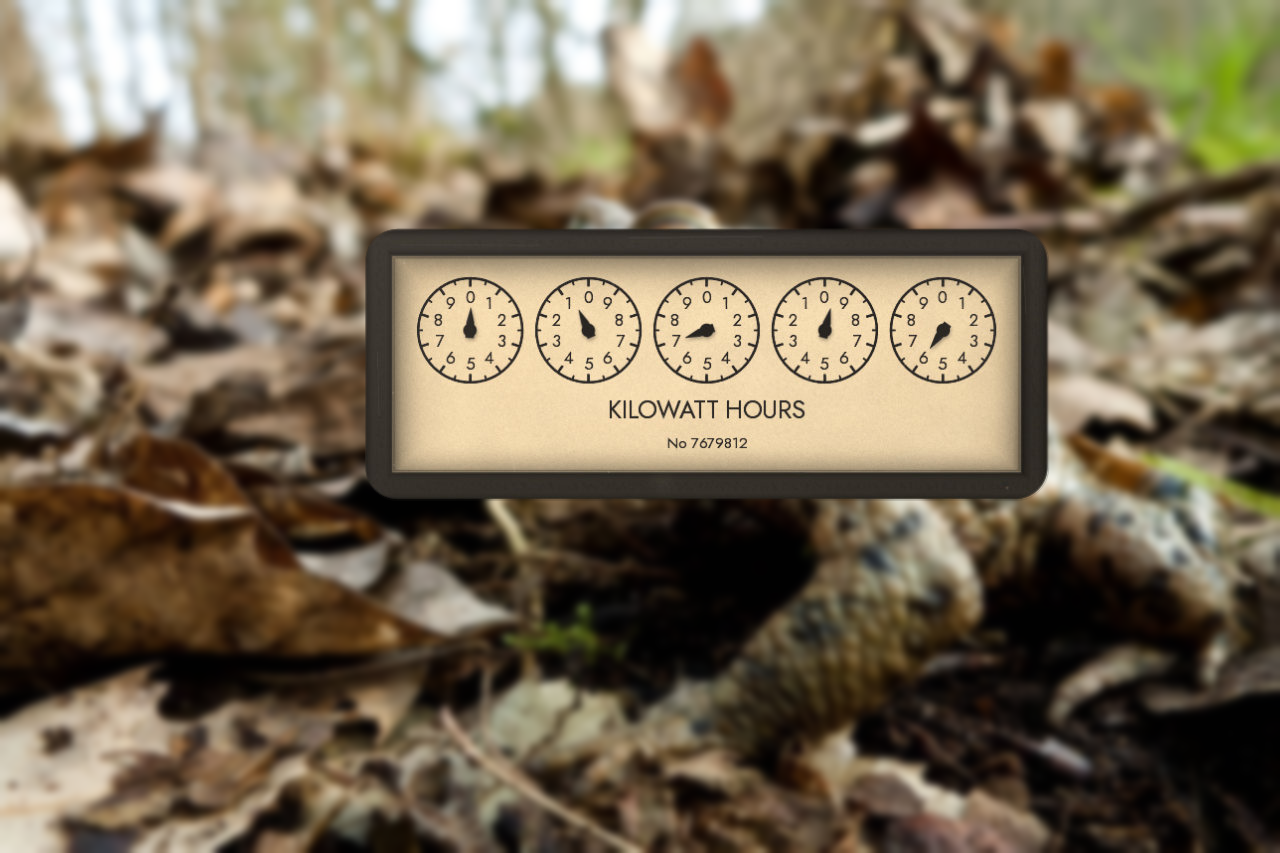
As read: value=696 unit=kWh
